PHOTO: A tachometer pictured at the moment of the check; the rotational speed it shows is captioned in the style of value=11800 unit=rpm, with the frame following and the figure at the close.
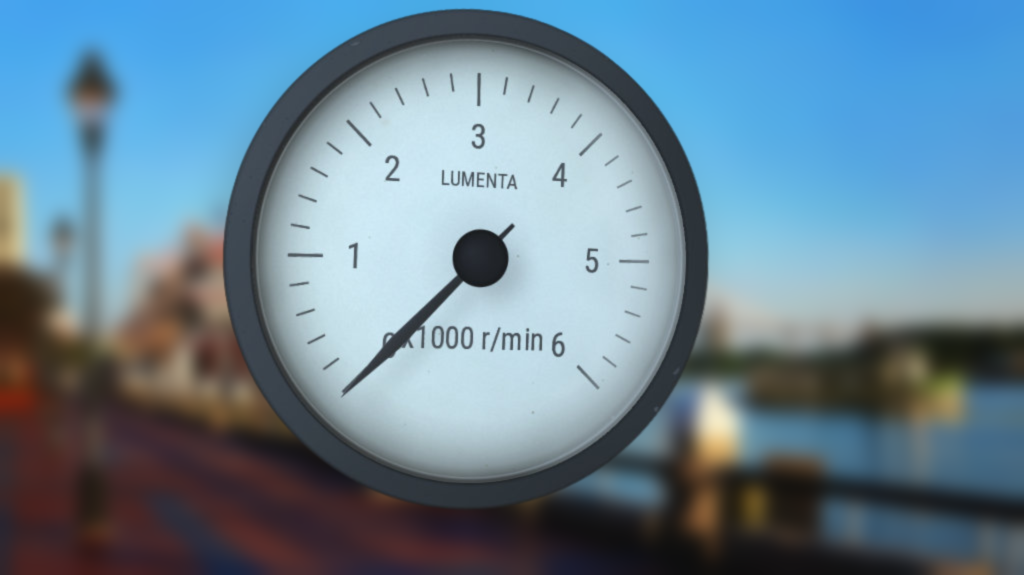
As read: value=0 unit=rpm
